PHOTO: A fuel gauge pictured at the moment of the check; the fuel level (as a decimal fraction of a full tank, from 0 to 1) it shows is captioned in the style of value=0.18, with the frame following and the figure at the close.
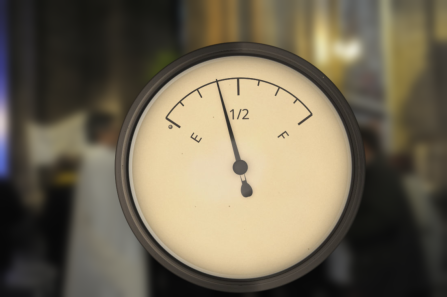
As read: value=0.375
